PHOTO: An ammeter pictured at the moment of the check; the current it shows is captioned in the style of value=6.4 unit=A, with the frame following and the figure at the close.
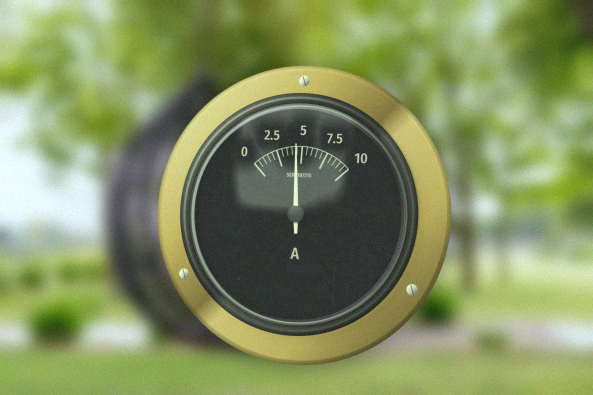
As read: value=4.5 unit=A
